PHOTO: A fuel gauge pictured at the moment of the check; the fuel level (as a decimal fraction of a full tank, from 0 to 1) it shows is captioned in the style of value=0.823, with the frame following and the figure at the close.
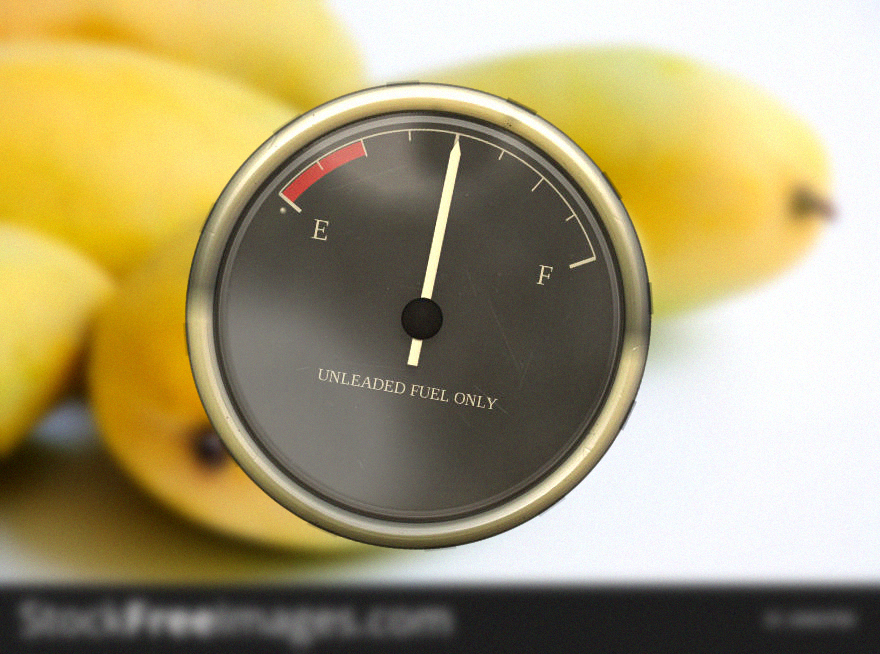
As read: value=0.5
